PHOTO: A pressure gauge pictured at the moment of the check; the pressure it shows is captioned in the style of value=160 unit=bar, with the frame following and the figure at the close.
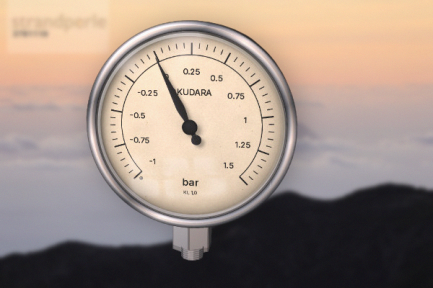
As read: value=0 unit=bar
